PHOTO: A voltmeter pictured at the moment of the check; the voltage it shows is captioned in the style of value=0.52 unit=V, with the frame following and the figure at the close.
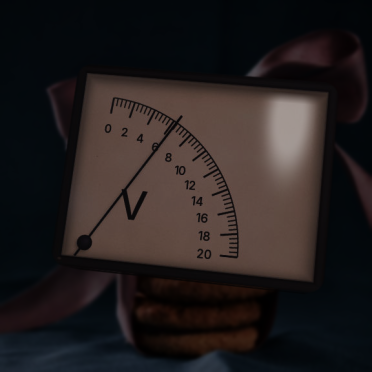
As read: value=6.4 unit=V
